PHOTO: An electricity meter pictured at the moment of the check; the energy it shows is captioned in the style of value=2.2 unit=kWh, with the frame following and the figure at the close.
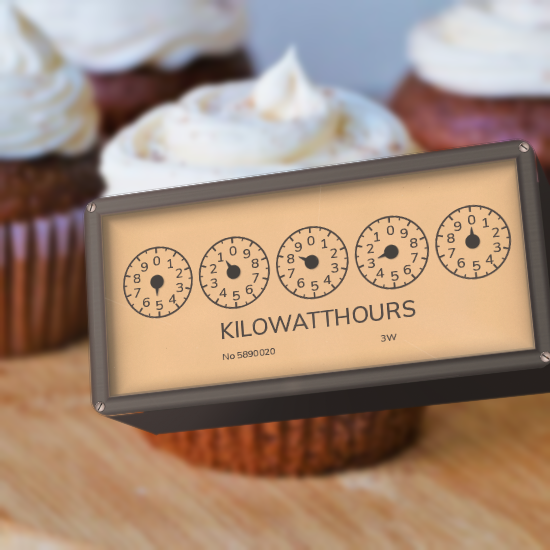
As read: value=50830 unit=kWh
